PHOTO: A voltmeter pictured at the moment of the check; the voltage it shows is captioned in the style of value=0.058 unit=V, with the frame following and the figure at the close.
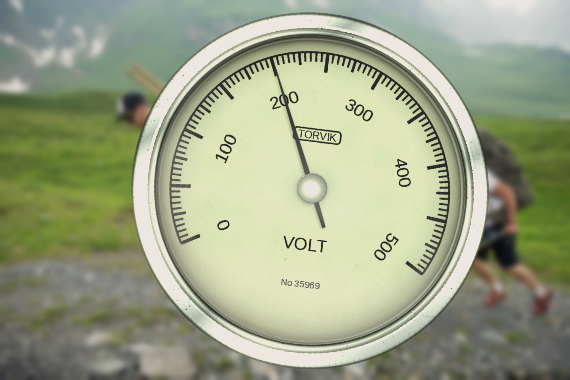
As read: value=200 unit=V
